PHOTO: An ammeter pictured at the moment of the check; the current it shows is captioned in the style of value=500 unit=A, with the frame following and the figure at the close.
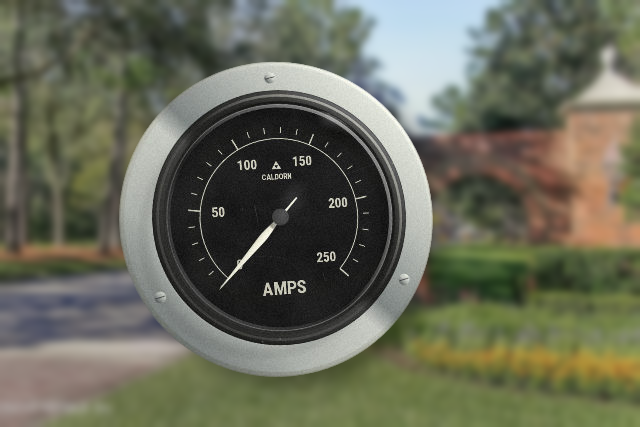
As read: value=0 unit=A
